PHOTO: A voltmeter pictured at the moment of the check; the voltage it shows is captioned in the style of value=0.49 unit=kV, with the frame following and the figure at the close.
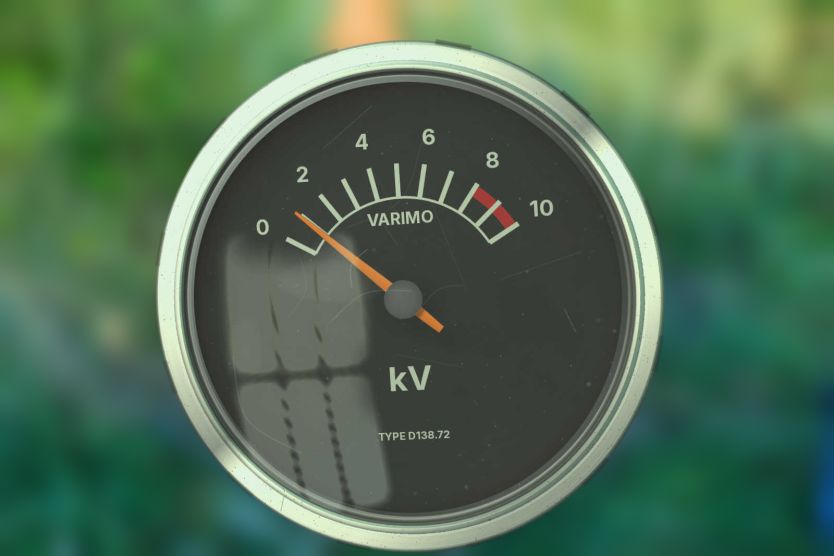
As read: value=1 unit=kV
